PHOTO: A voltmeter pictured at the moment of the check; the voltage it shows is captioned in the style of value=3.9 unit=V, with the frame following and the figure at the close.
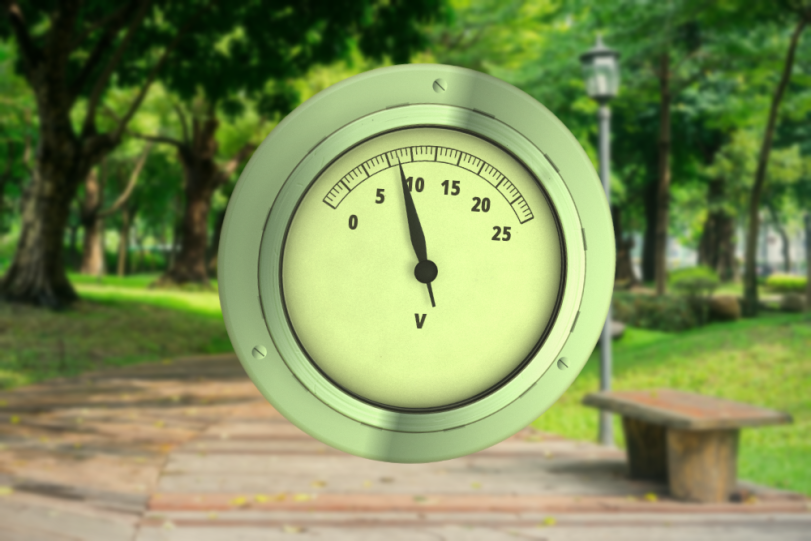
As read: value=8.5 unit=V
